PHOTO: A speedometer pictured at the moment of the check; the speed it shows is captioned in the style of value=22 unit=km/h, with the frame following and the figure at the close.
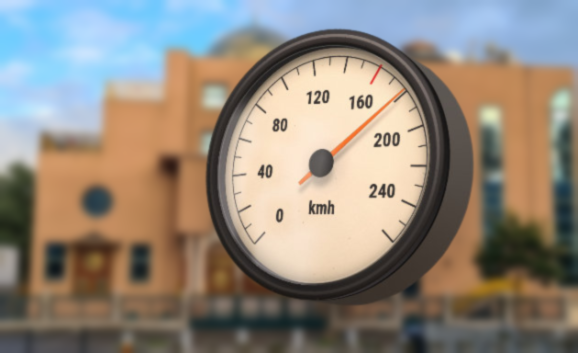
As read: value=180 unit=km/h
